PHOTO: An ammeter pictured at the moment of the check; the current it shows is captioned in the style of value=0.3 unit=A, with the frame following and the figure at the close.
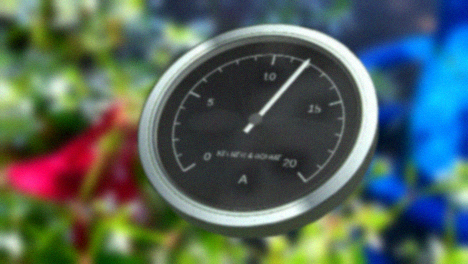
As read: value=12 unit=A
